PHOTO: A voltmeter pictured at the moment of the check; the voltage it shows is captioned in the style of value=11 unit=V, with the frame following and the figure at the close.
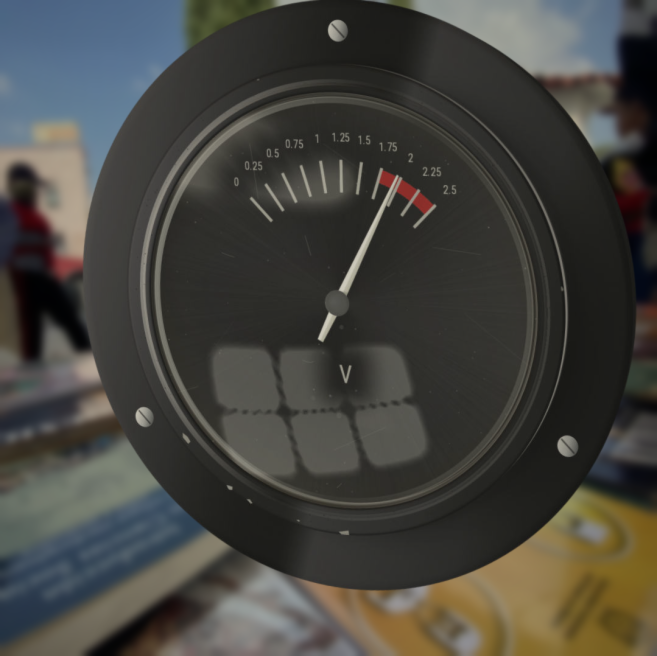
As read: value=2 unit=V
